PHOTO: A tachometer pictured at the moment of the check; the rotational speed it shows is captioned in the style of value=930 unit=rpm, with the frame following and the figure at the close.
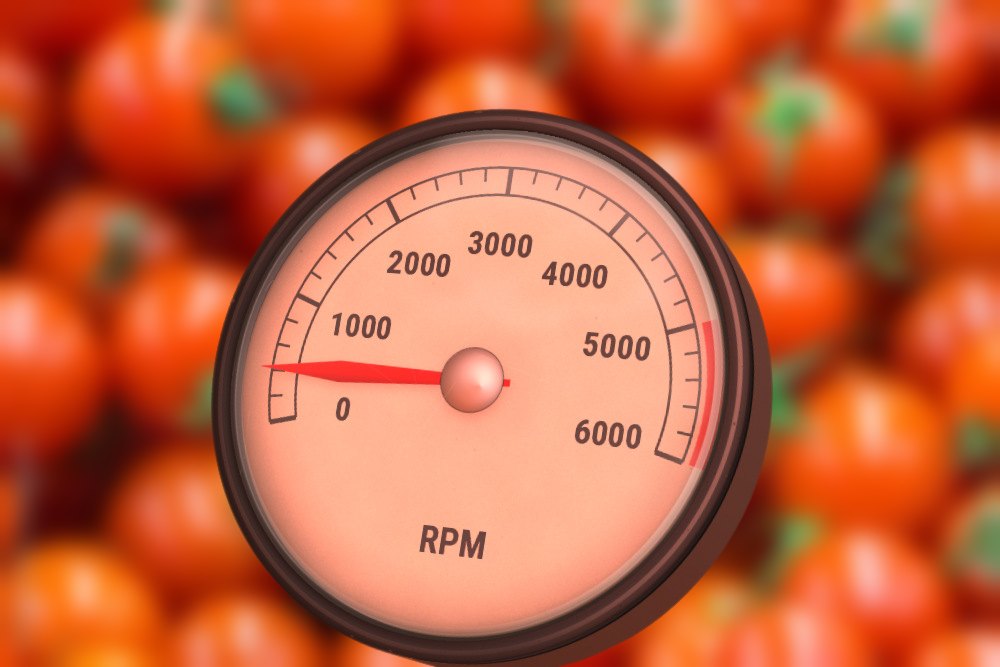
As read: value=400 unit=rpm
